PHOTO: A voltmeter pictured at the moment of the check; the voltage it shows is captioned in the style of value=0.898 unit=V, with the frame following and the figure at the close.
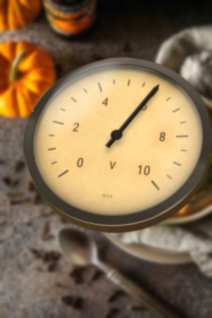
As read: value=6 unit=V
